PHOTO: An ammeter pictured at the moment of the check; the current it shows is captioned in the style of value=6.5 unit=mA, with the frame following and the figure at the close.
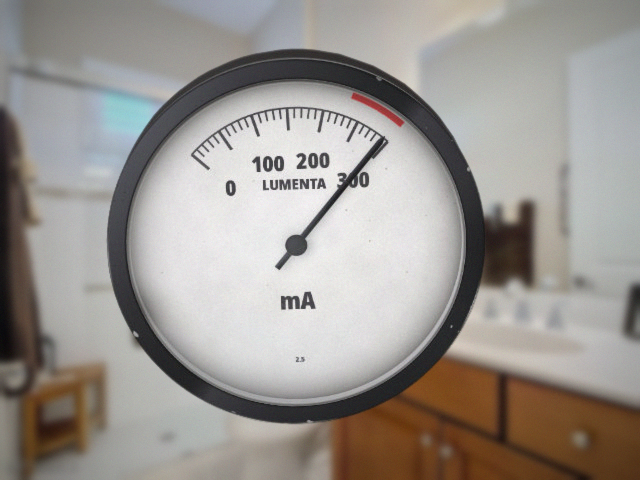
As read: value=290 unit=mA
